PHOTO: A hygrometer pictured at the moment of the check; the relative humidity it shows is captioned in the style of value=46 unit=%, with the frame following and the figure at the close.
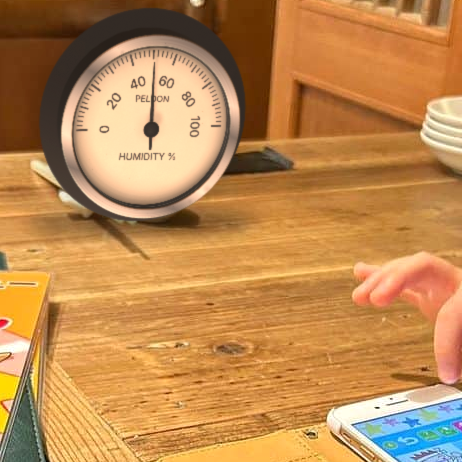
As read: value=50 unit=%
